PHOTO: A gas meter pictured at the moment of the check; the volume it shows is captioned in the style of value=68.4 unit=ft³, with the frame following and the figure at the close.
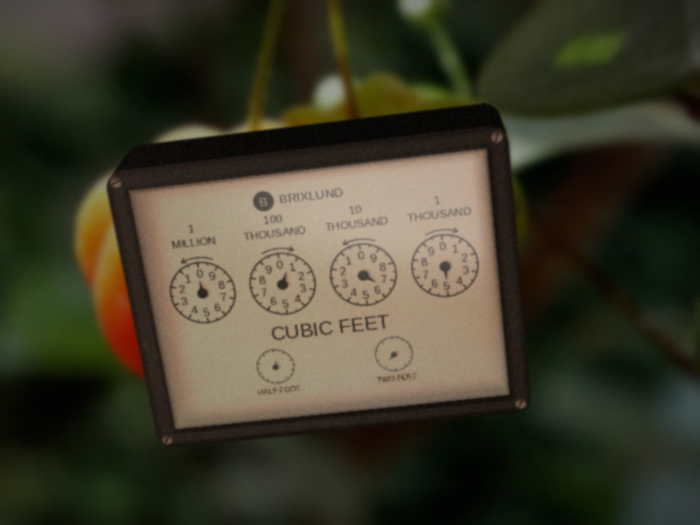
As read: value=6500 unit=ft³
